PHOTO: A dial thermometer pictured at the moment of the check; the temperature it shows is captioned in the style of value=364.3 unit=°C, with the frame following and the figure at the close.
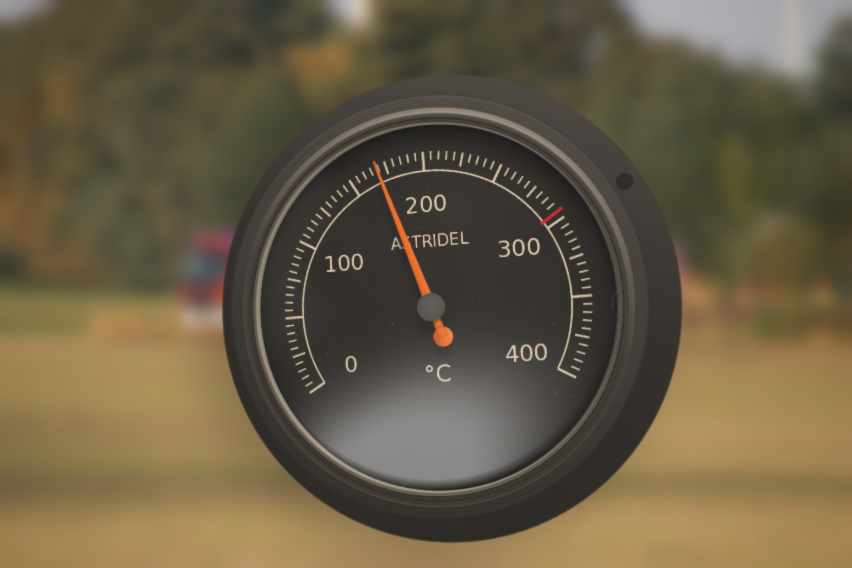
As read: value=170 unit=°C
